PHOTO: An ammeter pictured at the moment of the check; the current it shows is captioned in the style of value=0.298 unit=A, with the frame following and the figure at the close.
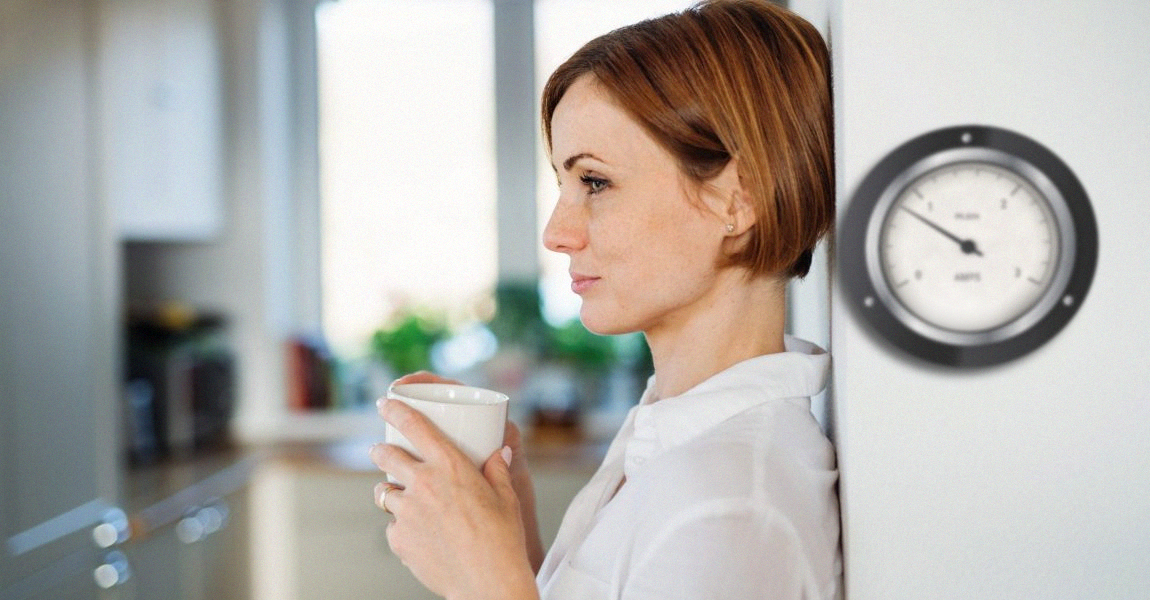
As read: value=0.8 unit=A
